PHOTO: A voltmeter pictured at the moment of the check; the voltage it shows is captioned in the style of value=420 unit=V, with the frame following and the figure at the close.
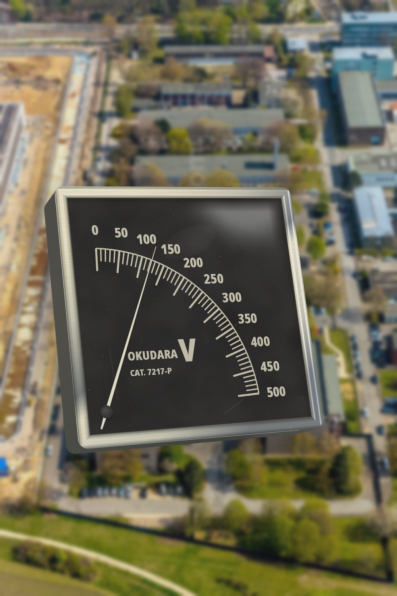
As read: value=120 unit=V
